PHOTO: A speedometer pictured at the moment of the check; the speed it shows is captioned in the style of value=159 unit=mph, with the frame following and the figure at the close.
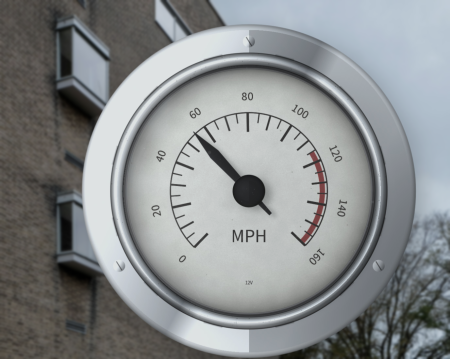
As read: value=55 unit=mph
